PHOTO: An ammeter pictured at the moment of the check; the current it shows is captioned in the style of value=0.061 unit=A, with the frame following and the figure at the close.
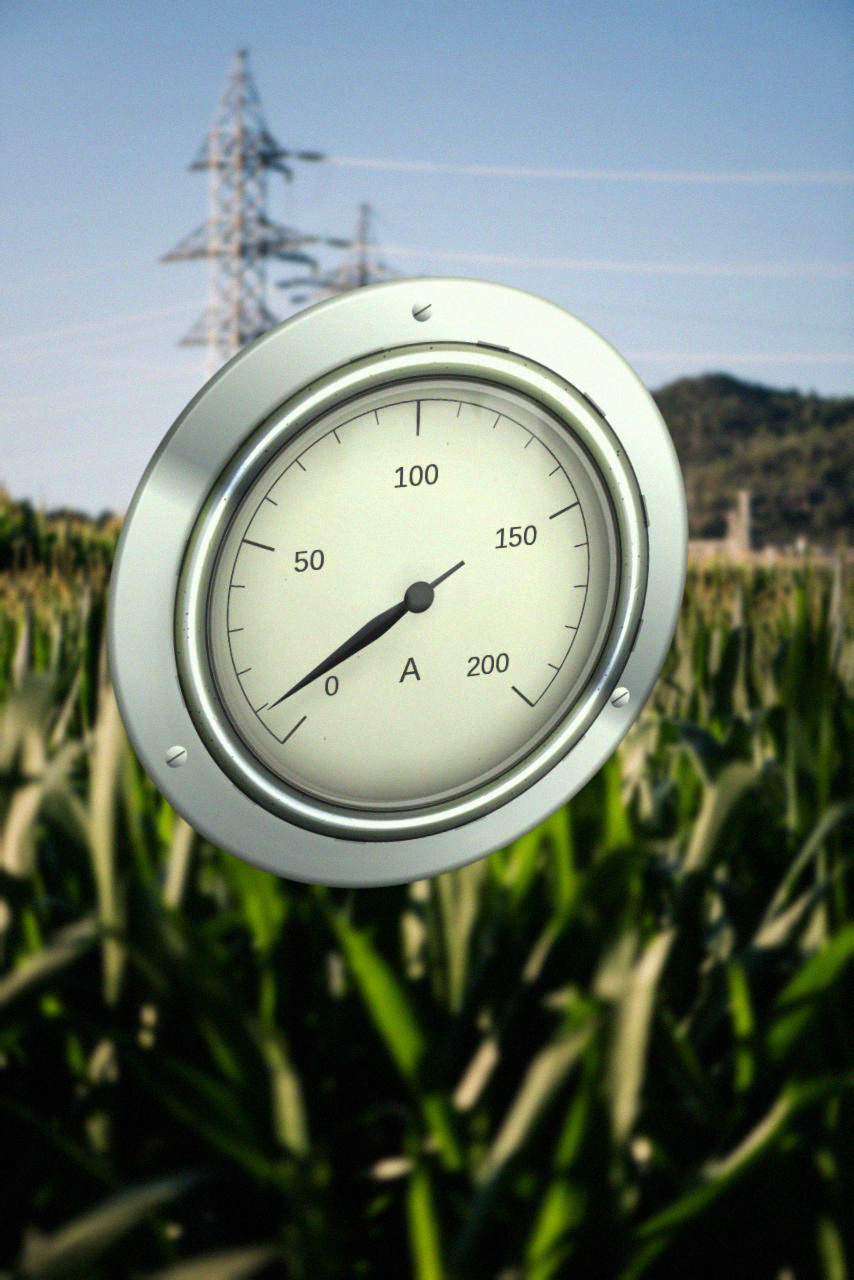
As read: value=10 unit=A
